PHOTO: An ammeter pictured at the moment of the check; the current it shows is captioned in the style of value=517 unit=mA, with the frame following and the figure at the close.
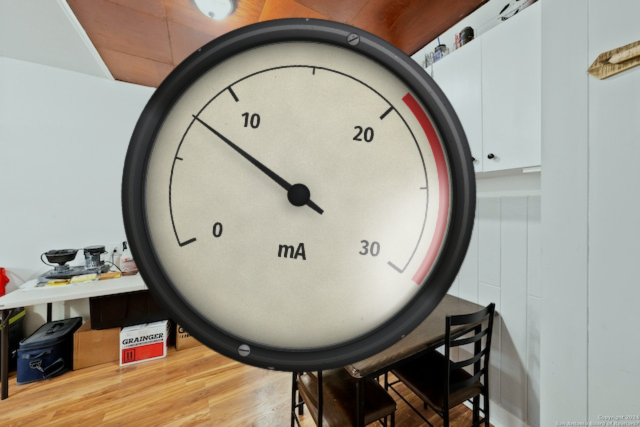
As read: value=7.5 unit=mA
